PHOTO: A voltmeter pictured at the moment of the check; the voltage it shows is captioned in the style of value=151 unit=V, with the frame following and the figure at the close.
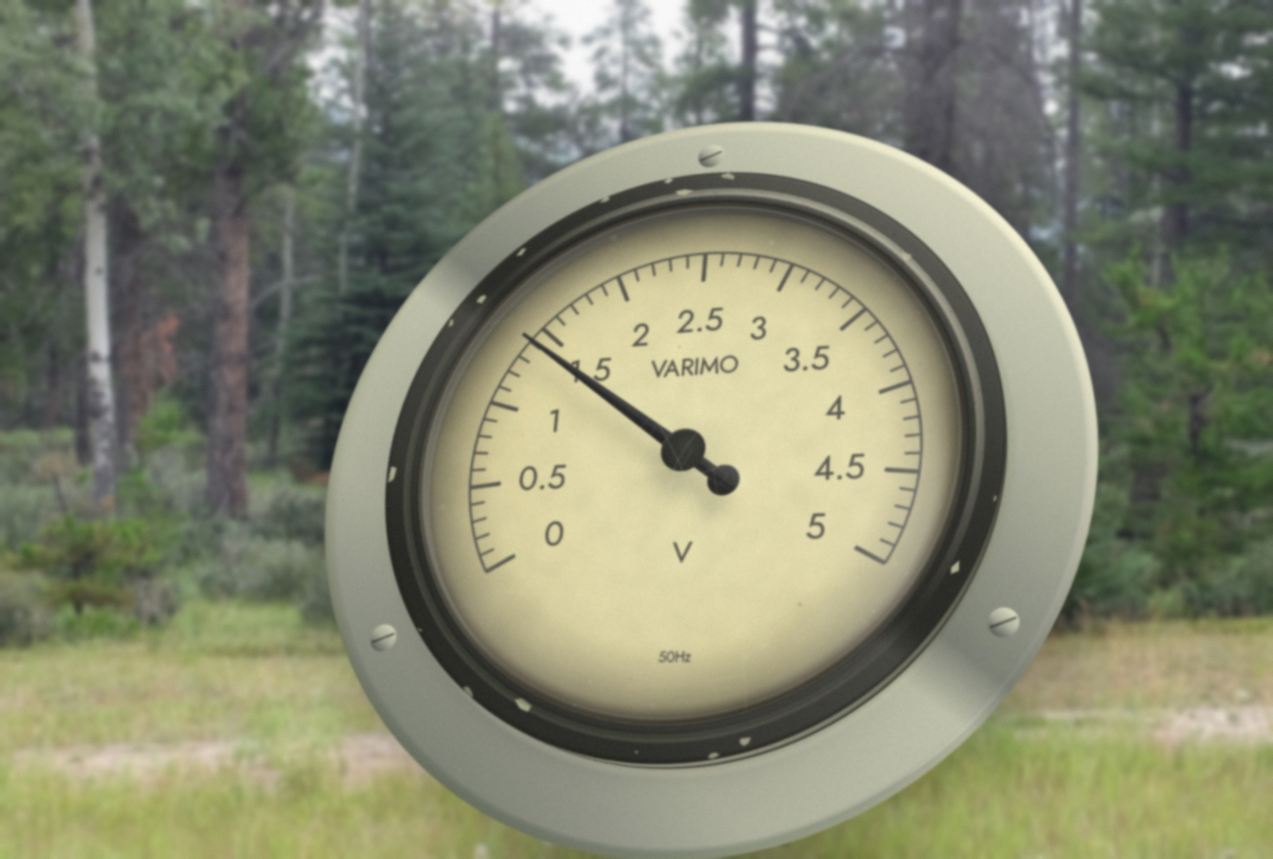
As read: value=1.4 unit=V
